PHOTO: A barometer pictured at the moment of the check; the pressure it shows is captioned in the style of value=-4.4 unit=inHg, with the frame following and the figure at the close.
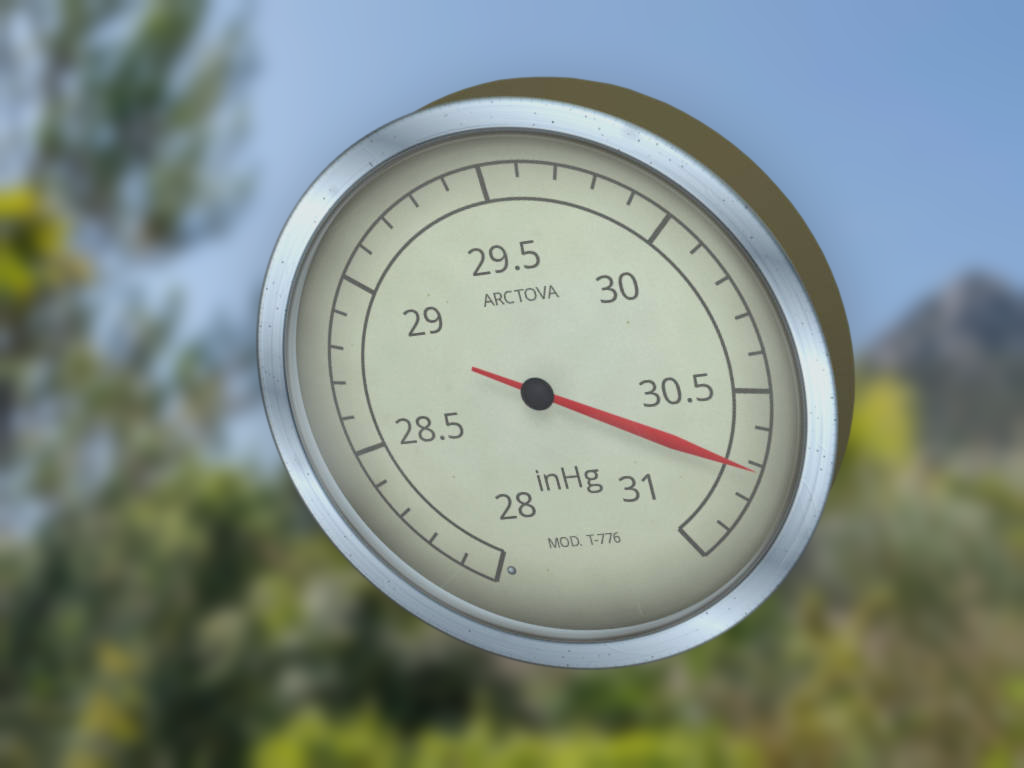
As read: value=30.7 unit=inHg
